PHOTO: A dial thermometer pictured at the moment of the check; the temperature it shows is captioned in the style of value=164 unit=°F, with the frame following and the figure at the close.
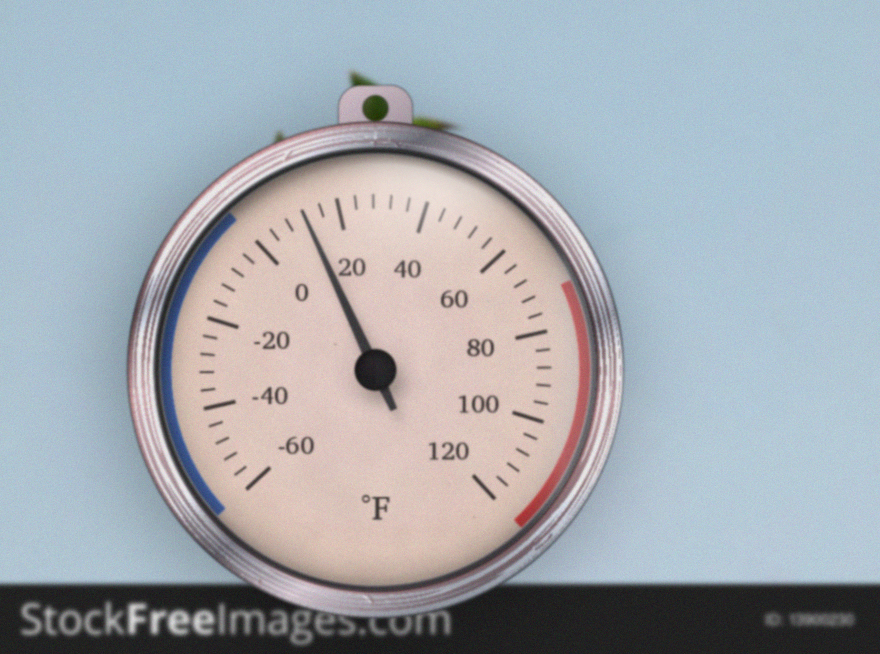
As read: value=12 unit=°F
